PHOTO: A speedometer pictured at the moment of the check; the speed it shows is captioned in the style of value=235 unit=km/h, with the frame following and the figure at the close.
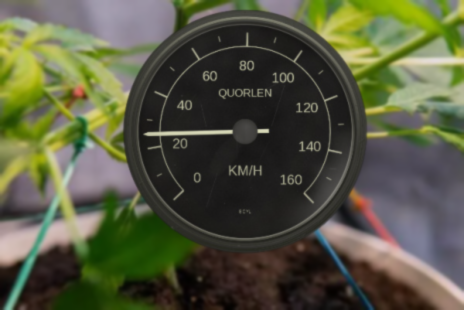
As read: value=25 unit=km/h
